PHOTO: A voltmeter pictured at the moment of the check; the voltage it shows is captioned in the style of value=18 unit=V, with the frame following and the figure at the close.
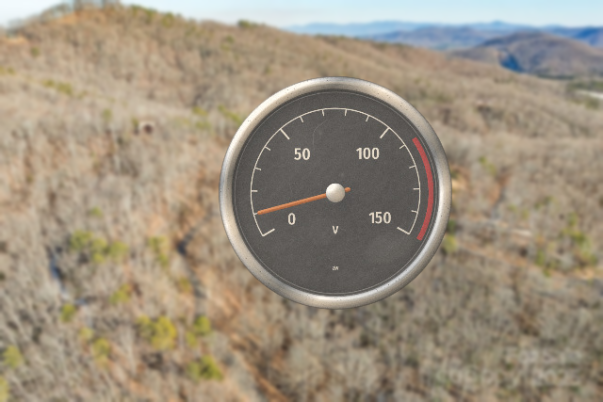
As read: value=10 unit=V
